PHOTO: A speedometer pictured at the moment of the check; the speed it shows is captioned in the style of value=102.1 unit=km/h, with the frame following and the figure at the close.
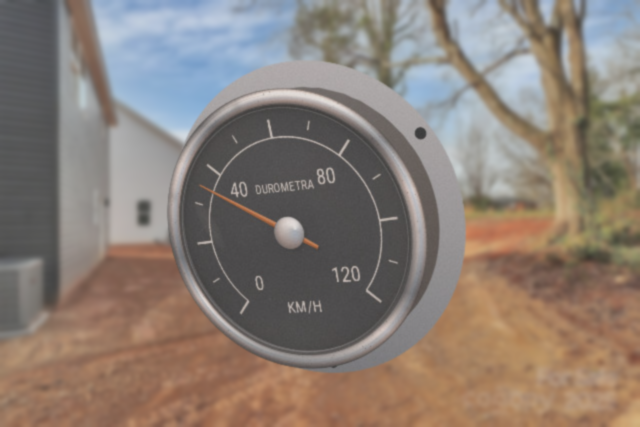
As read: value=35 unit=km/h
